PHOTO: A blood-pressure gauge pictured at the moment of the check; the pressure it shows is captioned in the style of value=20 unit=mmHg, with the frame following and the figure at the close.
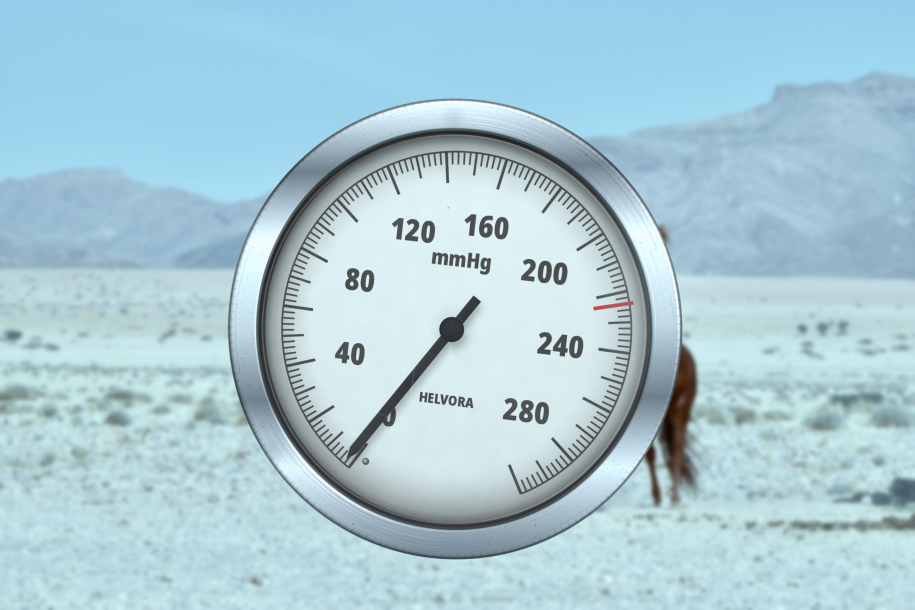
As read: value=2 unit=mmHg
